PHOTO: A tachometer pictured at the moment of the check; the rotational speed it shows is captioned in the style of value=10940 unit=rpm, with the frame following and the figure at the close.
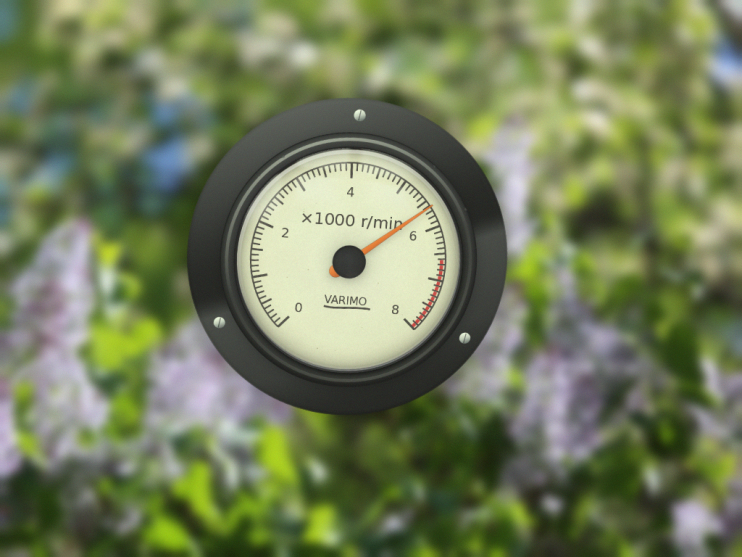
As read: value=5600 unit=rpm
